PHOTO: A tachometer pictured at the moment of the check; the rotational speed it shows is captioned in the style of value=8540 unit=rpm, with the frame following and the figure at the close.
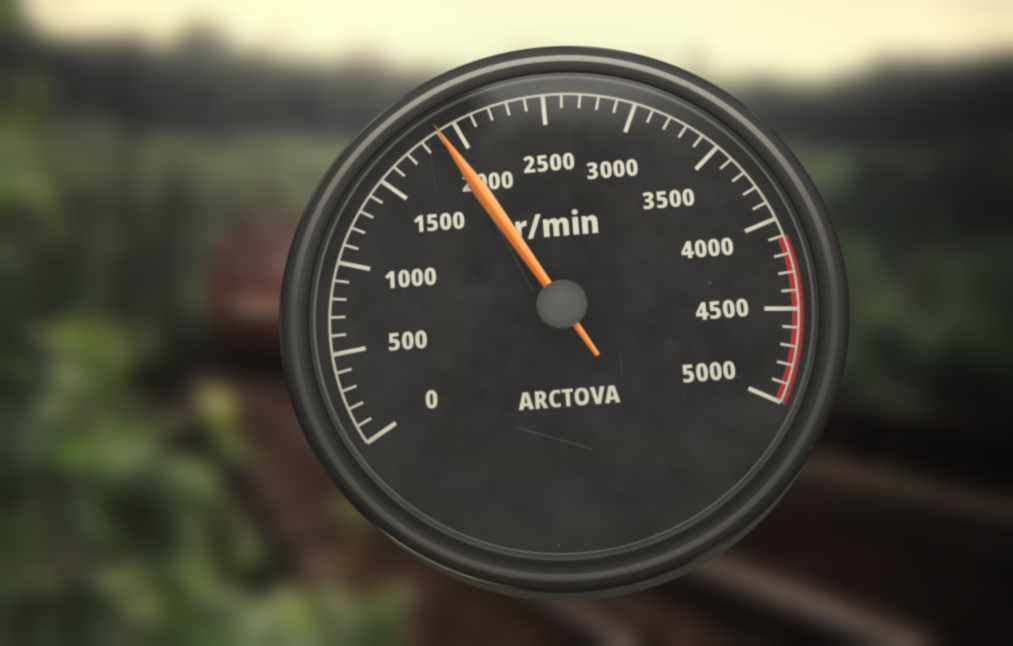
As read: value=1900 unit=rpm
